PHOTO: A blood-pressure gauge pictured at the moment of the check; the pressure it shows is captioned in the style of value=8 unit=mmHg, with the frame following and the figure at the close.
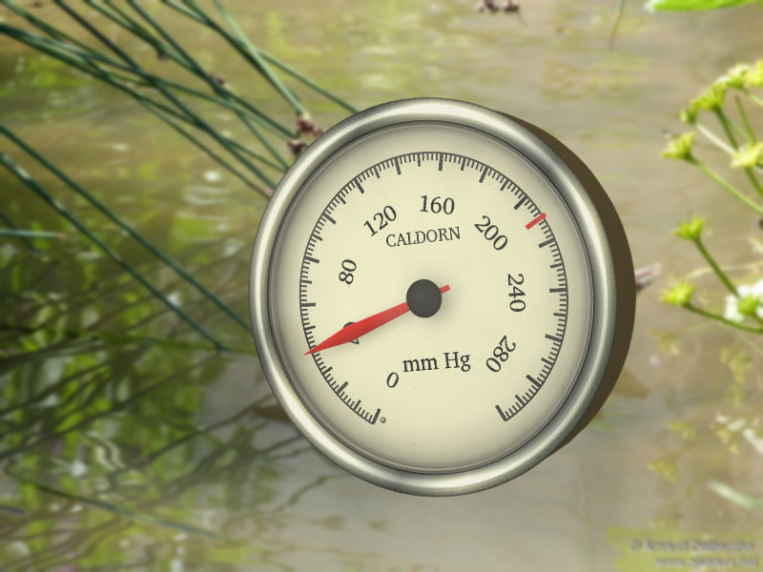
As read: value=40 unit=mmHg
